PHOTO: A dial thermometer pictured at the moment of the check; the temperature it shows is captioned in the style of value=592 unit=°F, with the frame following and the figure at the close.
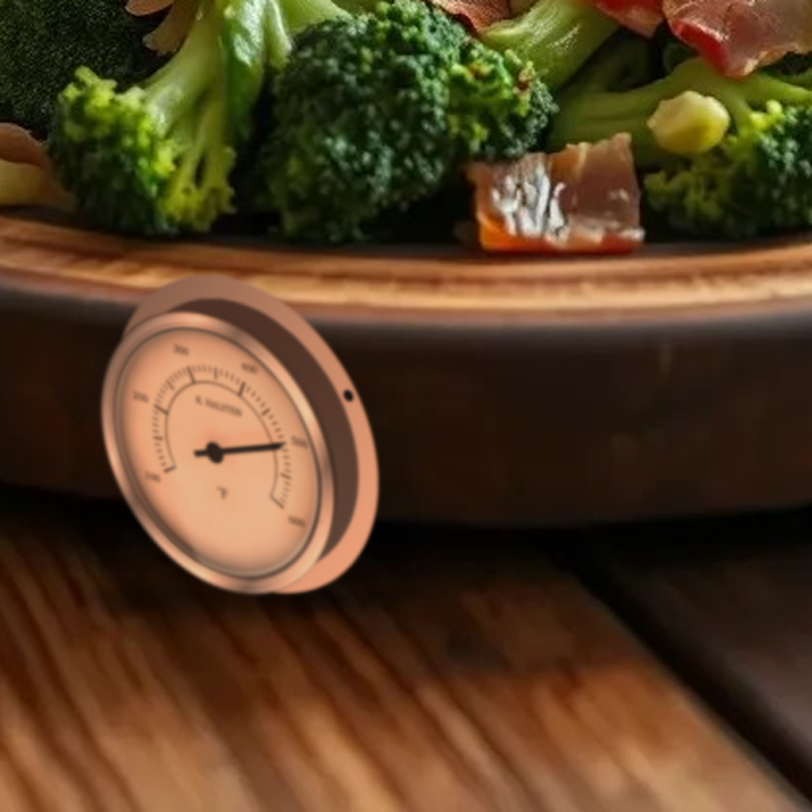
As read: value=500 unit=°F
